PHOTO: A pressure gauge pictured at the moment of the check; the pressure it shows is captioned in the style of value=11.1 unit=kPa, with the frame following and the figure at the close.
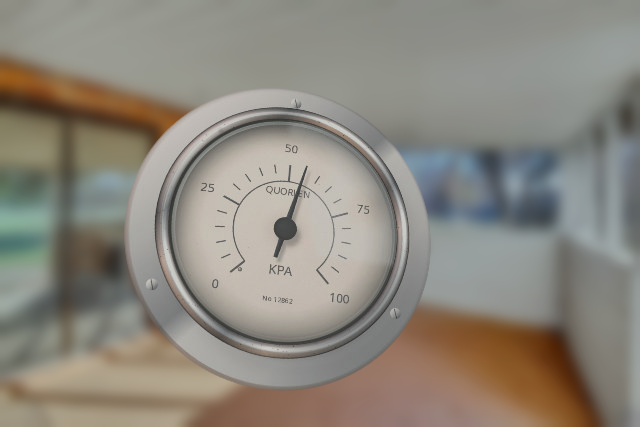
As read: value=55 unit=kPa
